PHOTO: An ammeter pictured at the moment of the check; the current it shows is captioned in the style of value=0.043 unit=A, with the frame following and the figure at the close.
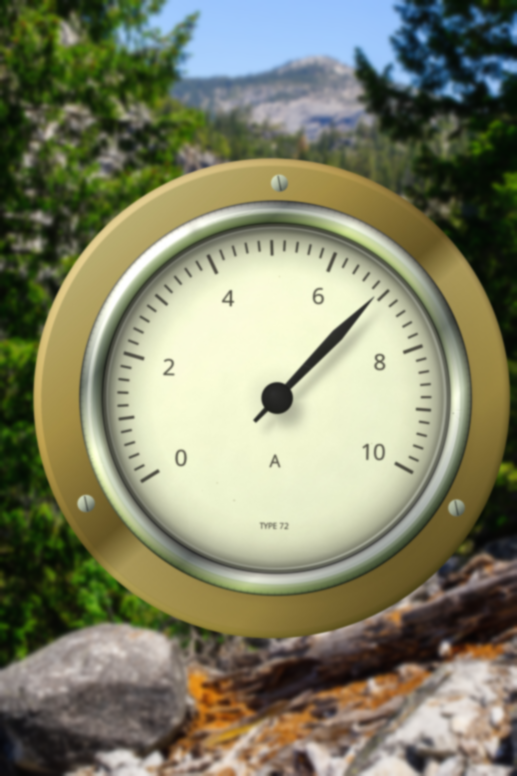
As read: value=6.9 unit=A
